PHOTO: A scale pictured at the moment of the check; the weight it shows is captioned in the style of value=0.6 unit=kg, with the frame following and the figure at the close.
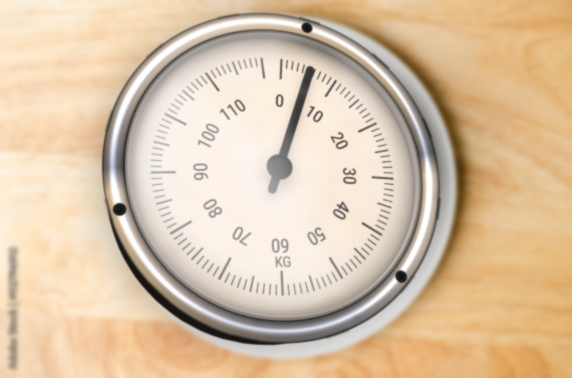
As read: value=5 unit=kg
